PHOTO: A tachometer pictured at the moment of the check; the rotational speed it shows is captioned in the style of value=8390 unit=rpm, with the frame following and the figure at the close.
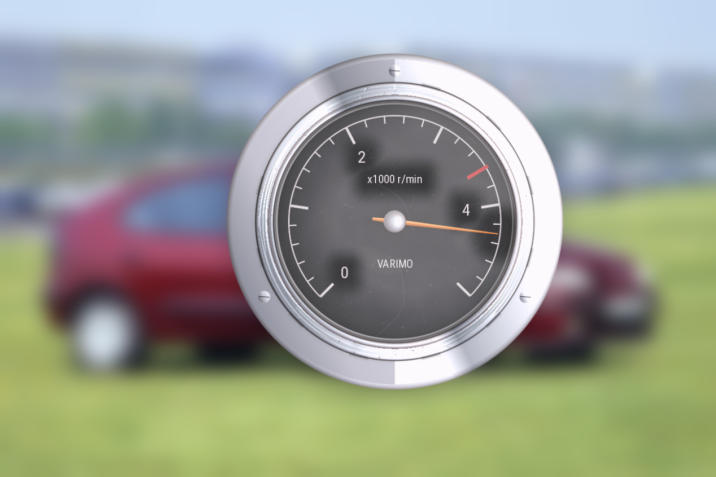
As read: value=4300 unit=rpm
